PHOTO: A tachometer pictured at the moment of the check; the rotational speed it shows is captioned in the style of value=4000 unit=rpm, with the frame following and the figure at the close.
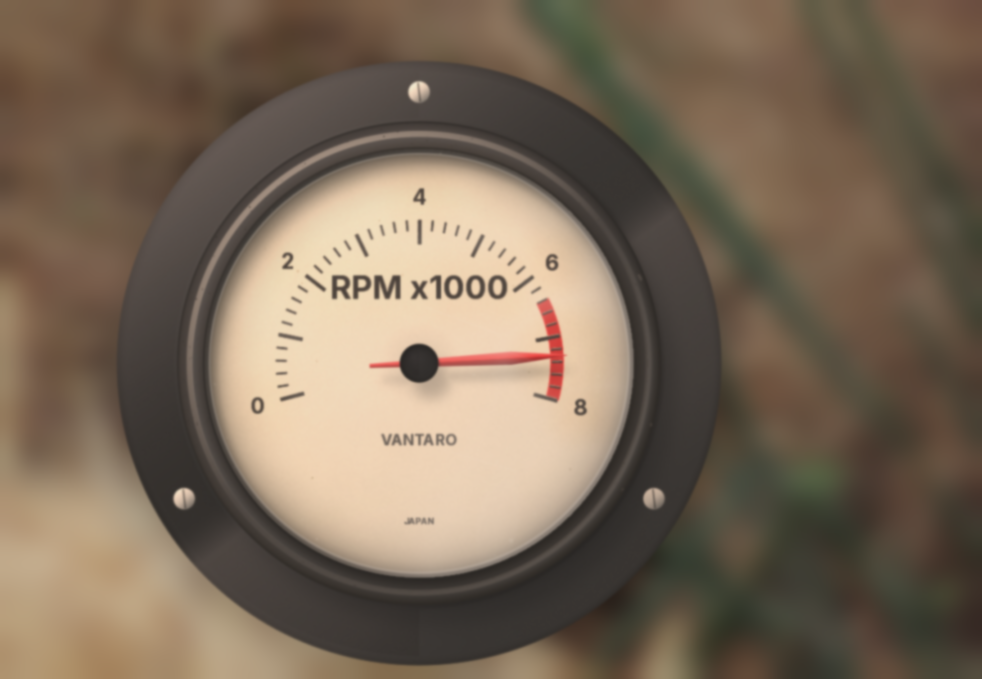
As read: value=7300 unit=rpm
